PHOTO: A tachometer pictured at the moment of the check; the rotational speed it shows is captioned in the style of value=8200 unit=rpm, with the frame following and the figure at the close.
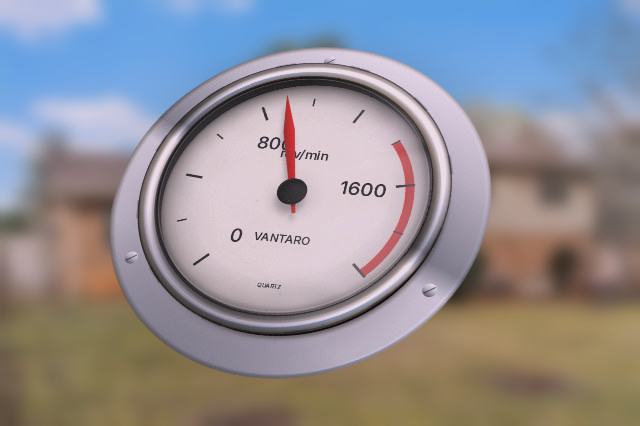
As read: value=900 unit=rpm
